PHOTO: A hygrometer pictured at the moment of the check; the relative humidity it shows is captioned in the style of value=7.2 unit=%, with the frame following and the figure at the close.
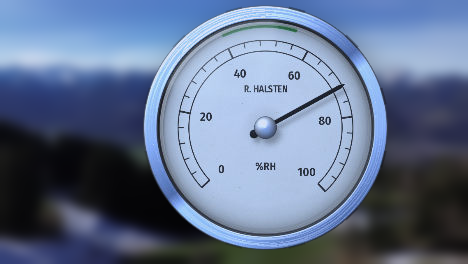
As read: value=72 unit=%
